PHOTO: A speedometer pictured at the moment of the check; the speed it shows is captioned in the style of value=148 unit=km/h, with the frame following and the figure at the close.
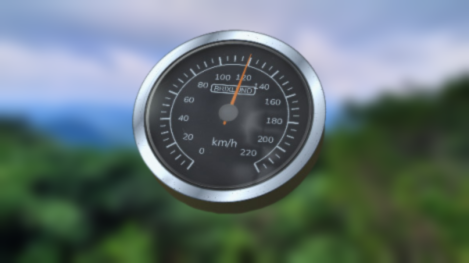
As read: value=120 unit=km/h
